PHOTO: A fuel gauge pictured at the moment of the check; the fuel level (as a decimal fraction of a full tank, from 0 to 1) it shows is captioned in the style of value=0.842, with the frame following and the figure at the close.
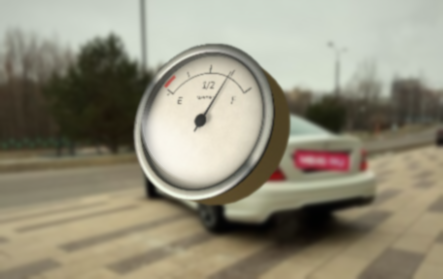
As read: value=0.75
